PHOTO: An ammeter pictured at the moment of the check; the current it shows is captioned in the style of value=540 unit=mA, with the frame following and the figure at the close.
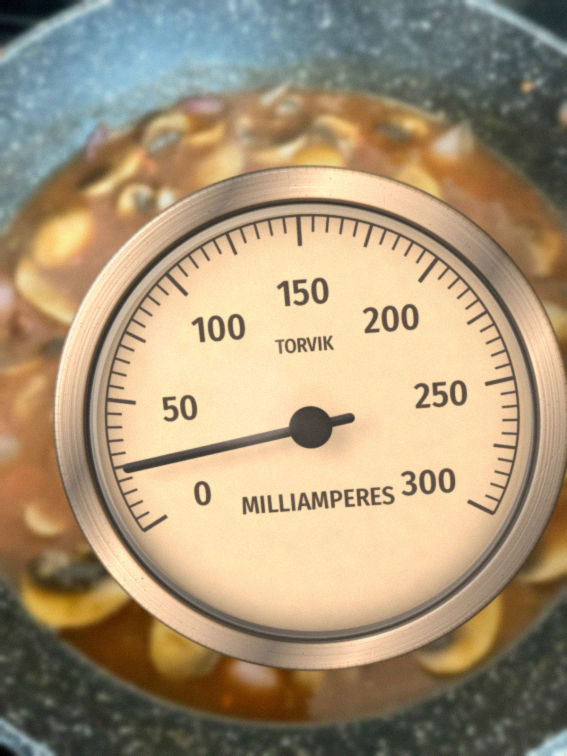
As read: value=25 unit=mA
